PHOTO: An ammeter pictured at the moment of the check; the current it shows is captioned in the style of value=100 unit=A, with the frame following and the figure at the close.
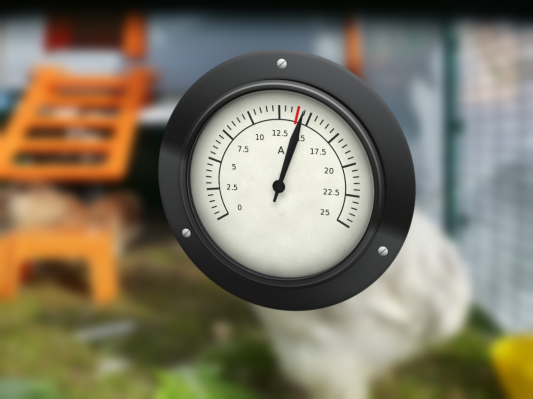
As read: value=14.5 unit=A
